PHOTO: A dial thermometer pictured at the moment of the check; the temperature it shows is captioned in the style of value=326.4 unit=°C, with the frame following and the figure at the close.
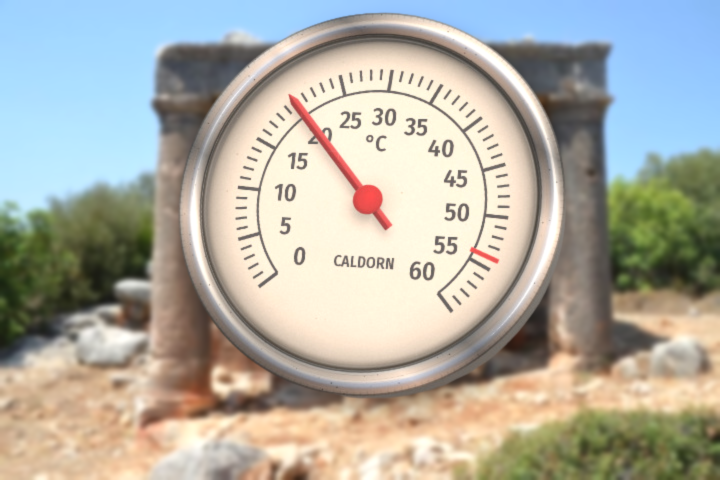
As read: value=20 unit=°C
